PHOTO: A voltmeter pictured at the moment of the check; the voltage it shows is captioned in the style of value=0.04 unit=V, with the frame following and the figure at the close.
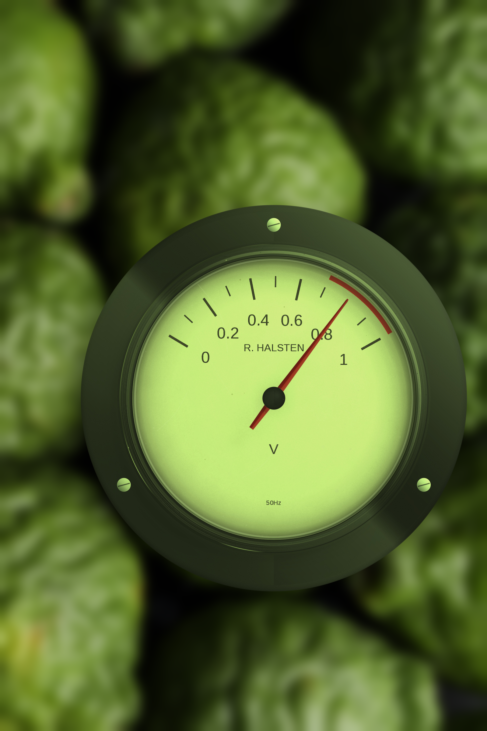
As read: value=0.8 unit=V
